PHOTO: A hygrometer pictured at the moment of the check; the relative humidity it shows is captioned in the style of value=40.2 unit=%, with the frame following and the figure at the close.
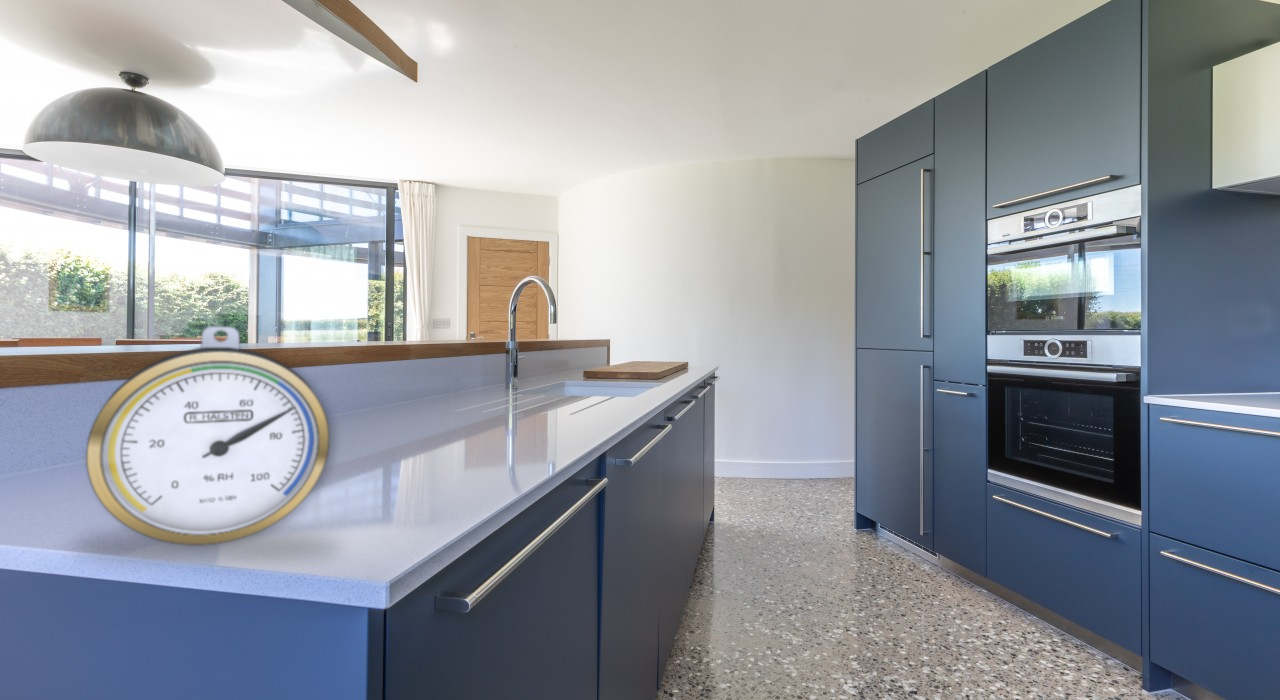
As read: value=72 unit=%
